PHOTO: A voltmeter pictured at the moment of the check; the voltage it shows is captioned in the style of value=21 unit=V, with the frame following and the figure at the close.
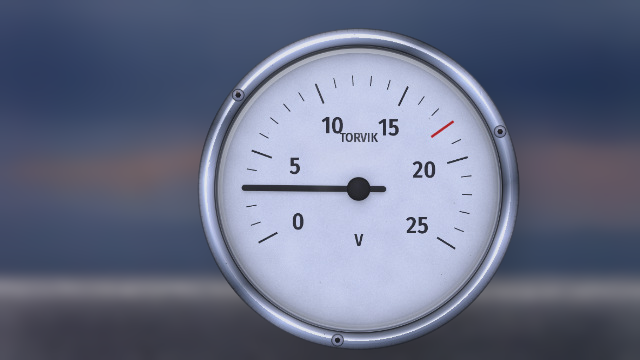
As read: value=3 unit=V
